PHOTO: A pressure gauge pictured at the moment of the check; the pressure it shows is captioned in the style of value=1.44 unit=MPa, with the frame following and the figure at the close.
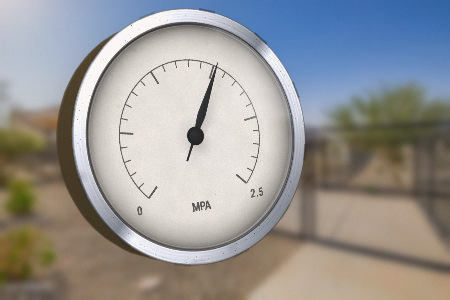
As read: value=1.5 unit=MPa
